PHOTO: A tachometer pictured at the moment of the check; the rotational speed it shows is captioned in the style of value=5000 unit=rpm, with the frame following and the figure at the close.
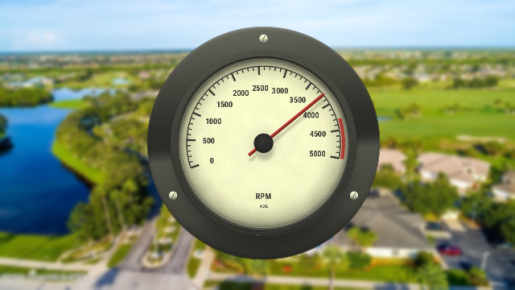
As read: value=3800 unit=rpm
